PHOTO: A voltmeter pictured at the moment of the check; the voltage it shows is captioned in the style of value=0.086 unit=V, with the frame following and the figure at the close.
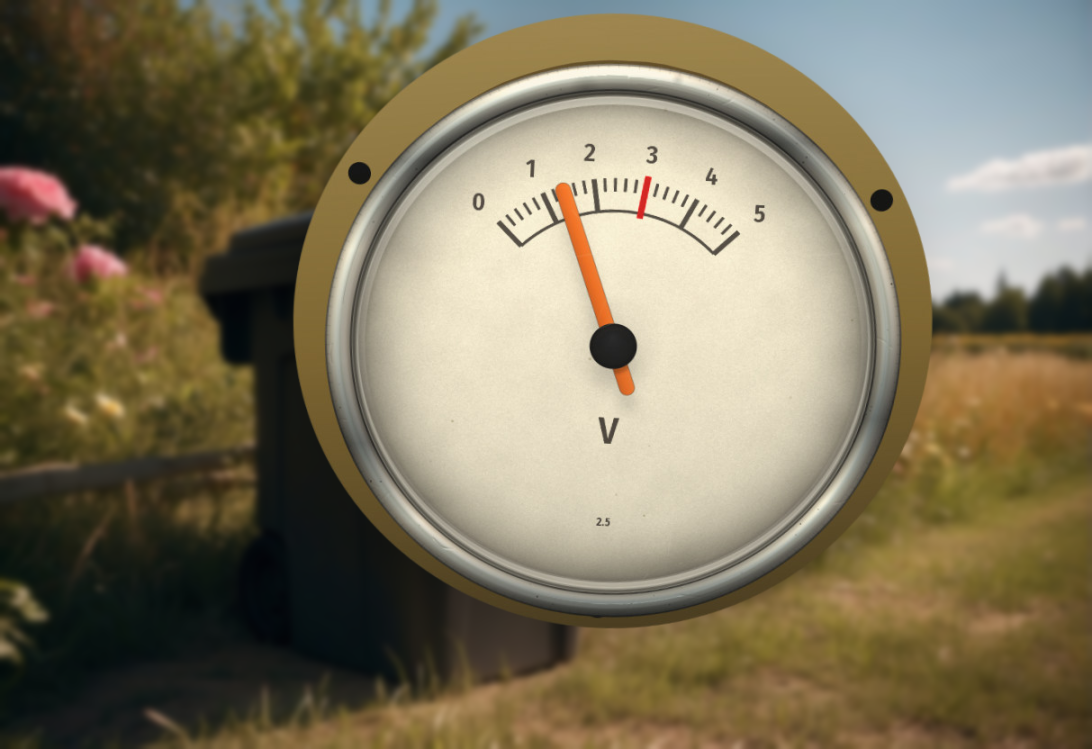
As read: value=1.4 unit=V
